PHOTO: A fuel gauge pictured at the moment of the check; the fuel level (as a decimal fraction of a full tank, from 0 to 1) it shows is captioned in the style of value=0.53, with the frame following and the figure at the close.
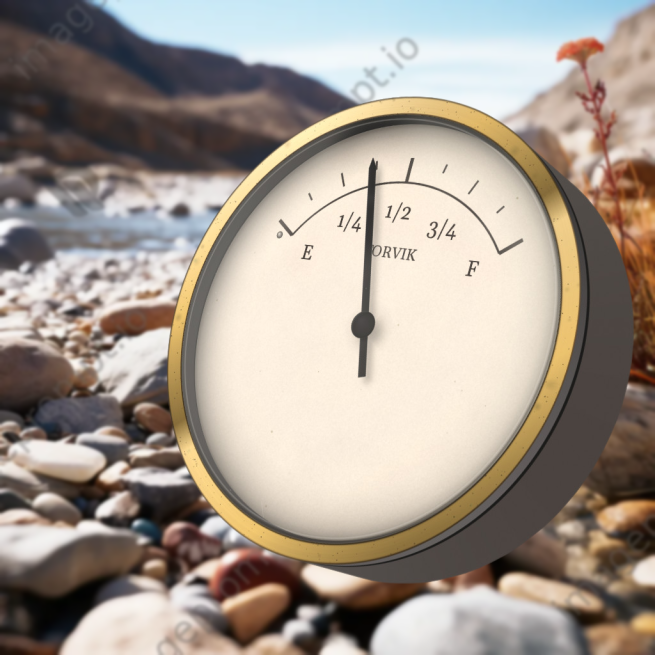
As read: value=0.375
